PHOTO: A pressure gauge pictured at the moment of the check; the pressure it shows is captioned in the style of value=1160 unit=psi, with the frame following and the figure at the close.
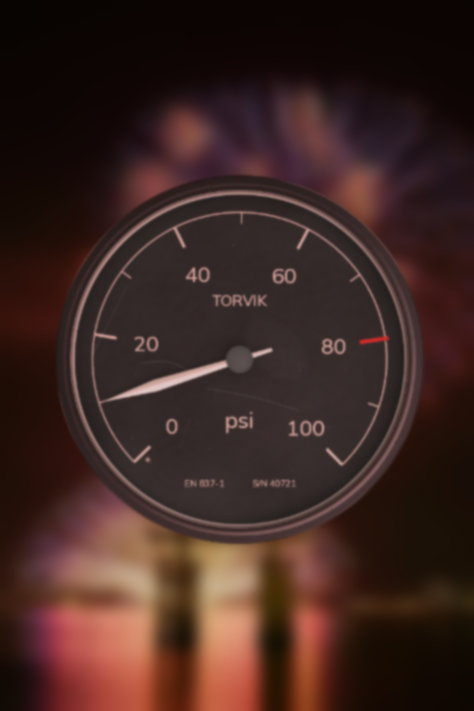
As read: value=10 unit=psi
